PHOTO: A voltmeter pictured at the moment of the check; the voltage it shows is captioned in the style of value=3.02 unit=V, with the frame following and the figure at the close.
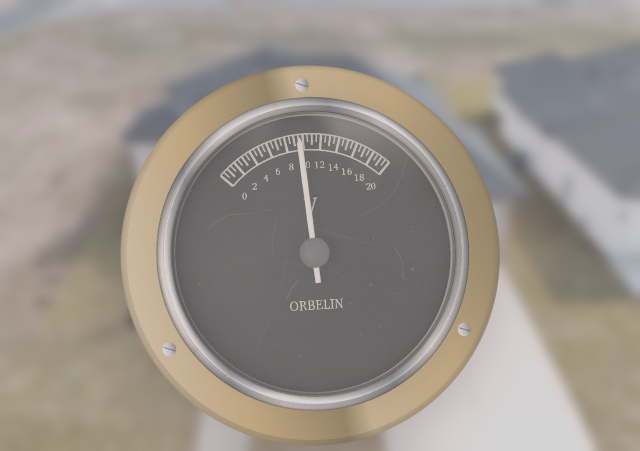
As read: value=9.5 unit=V
